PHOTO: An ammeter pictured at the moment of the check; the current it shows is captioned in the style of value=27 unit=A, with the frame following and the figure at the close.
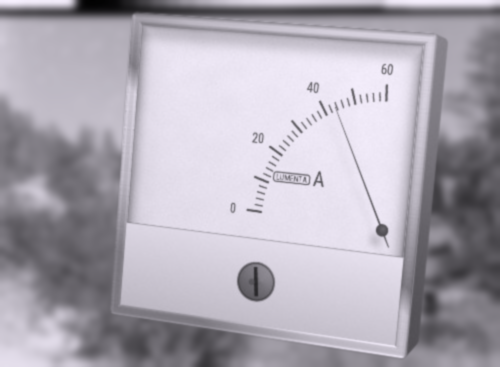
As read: value=44 unit=A
